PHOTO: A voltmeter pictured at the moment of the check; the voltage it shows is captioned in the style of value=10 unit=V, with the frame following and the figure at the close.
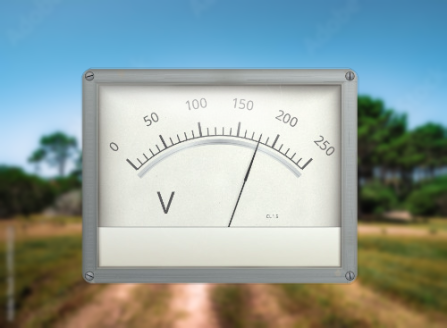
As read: value=180 unit=V
